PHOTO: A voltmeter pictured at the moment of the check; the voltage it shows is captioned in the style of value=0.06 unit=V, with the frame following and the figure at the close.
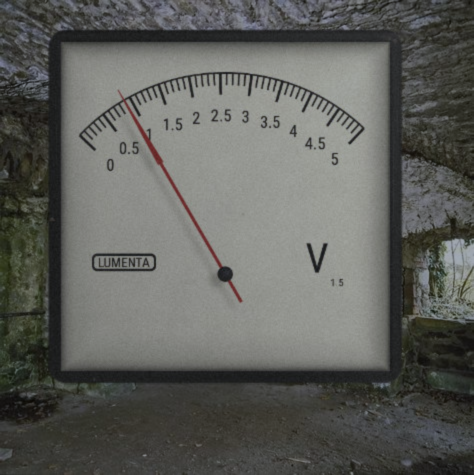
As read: value=0.9 unit=V
